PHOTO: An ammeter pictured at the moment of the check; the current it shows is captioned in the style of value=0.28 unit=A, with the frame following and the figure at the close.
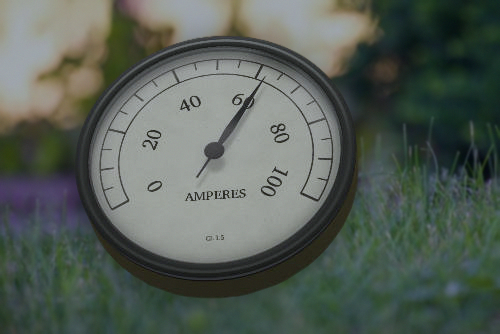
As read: value=62.5 unit=A
